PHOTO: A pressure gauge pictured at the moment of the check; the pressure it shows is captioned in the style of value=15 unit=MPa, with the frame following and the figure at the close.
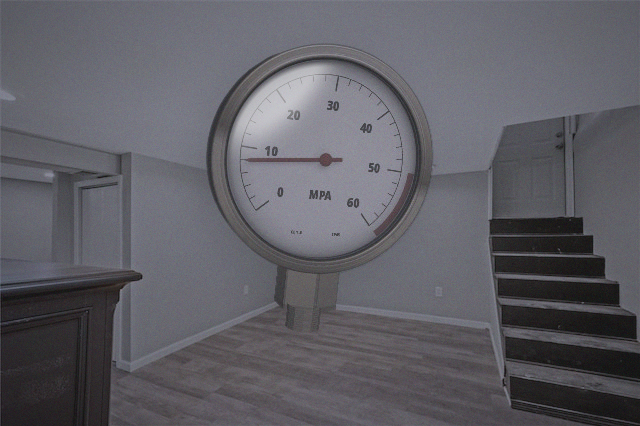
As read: value=8 unit=MPa
